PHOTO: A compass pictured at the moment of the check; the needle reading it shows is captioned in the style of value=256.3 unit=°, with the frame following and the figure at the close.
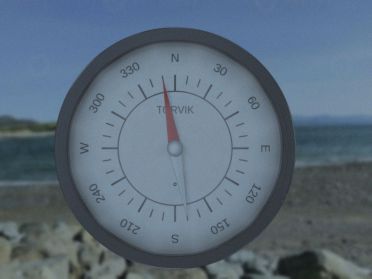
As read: value=350 unit=°
